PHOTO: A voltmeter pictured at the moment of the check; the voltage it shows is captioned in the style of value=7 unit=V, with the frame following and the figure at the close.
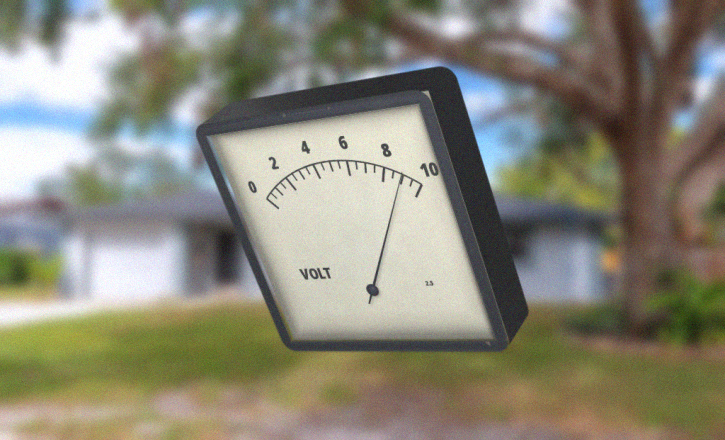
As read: value=9 unit=V
